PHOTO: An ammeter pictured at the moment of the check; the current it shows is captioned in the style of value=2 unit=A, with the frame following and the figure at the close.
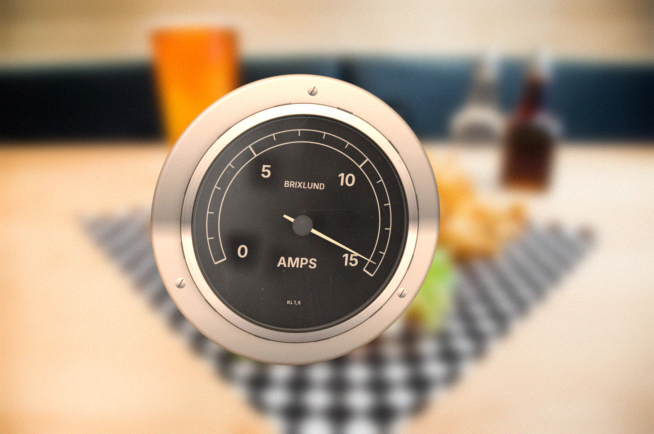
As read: value=14.5 unit=A
